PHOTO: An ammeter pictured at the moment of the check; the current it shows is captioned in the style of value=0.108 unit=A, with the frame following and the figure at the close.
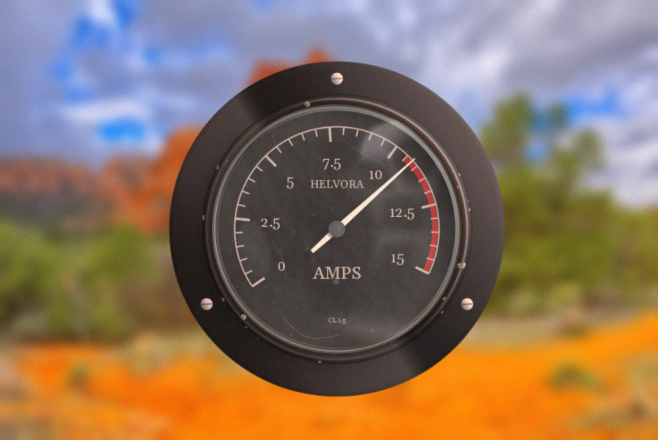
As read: value=10.75 unit=A
